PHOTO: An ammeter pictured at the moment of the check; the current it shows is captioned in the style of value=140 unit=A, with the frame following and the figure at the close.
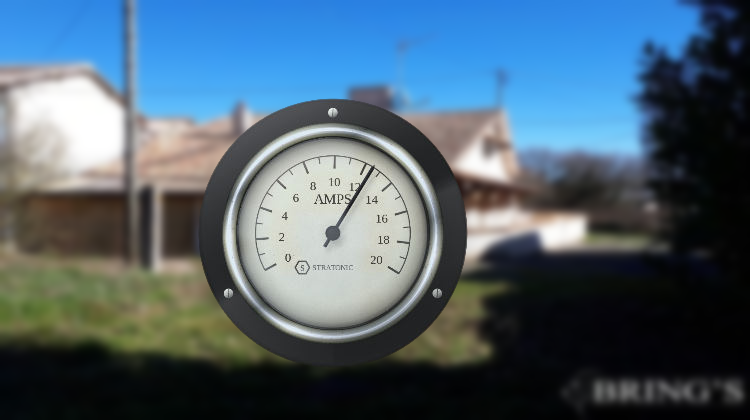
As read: value=12.5 unit=A
